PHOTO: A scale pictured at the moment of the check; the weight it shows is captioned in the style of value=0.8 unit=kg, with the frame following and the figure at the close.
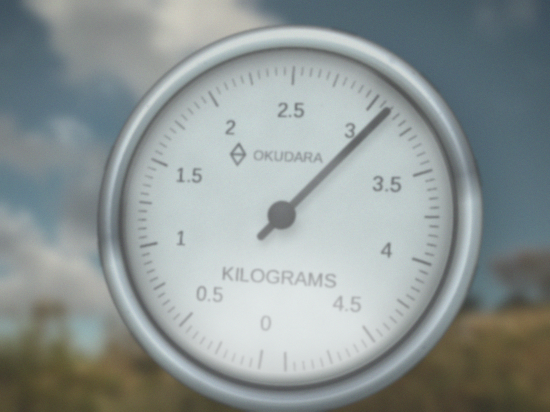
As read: value=3.1 unit=kg
